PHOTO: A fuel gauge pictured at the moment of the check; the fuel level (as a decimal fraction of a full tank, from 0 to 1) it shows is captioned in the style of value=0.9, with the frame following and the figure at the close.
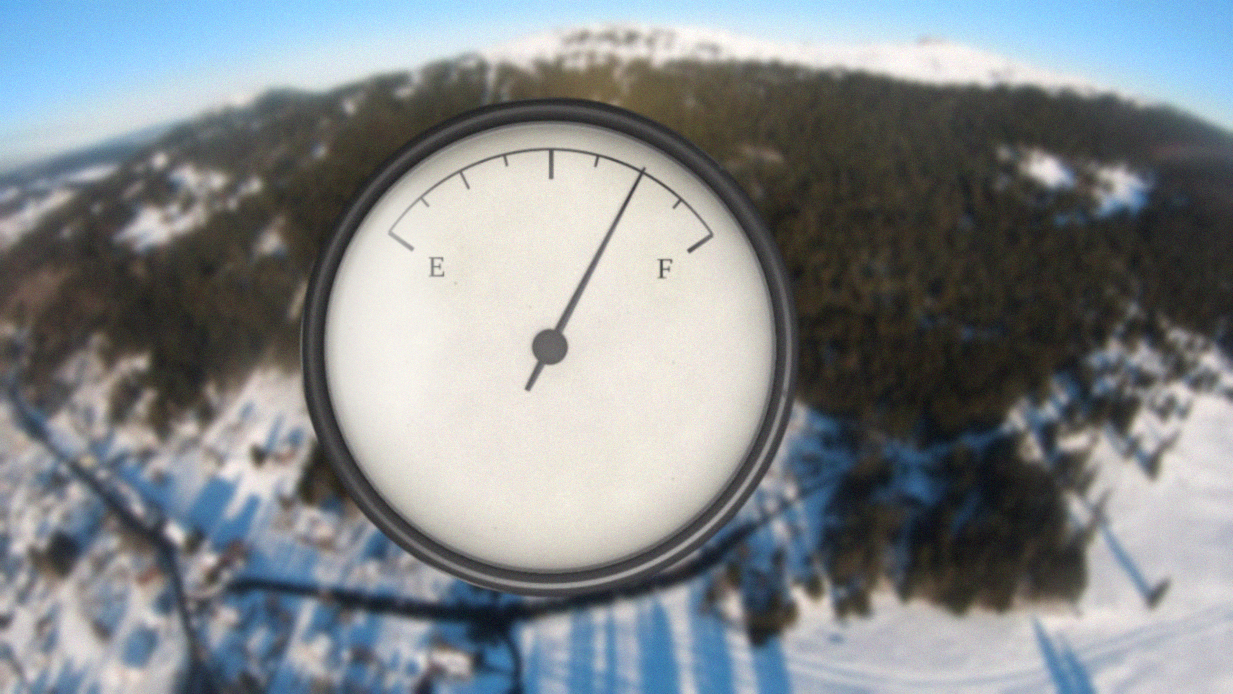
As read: value=0.75
